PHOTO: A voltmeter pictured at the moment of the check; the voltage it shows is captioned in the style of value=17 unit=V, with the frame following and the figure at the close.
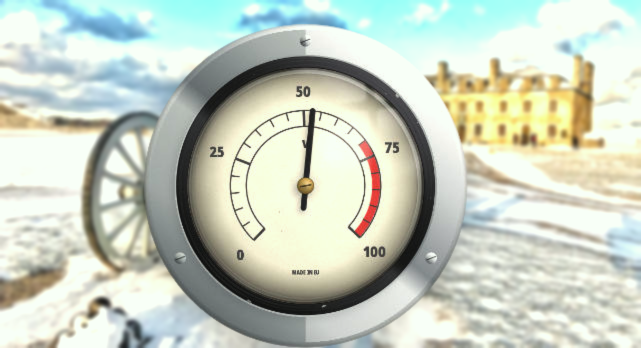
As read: value=52.5 unit=V
